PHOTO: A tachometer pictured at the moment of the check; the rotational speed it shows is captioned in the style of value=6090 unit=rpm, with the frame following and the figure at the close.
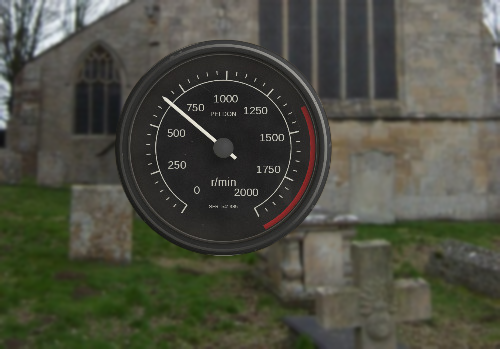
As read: value=650 unit=rpm
